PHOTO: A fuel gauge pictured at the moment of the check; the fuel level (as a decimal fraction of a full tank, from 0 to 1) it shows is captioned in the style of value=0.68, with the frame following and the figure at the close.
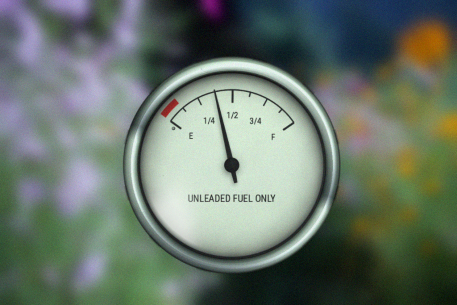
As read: value=0.375
